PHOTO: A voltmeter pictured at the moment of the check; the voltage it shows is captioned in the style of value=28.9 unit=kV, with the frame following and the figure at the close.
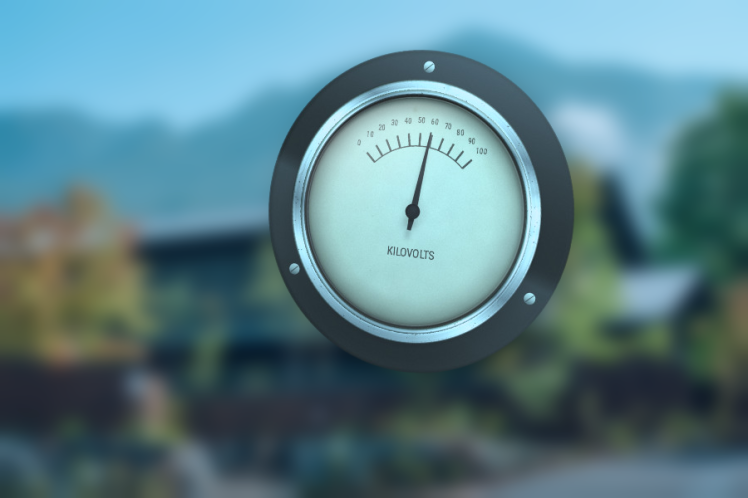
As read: value=60 unit=kV
